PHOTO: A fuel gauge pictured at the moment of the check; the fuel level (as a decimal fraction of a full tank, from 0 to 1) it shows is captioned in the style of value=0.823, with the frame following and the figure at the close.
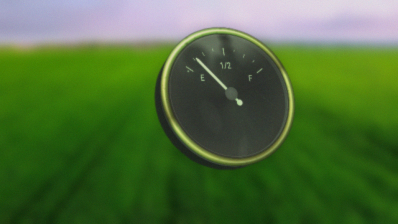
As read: value=0.125
